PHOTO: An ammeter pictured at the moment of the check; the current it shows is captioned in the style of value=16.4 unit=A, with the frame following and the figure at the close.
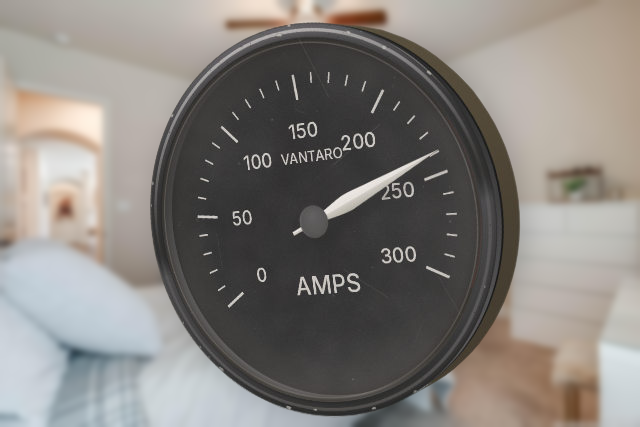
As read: value=240 unit=A
